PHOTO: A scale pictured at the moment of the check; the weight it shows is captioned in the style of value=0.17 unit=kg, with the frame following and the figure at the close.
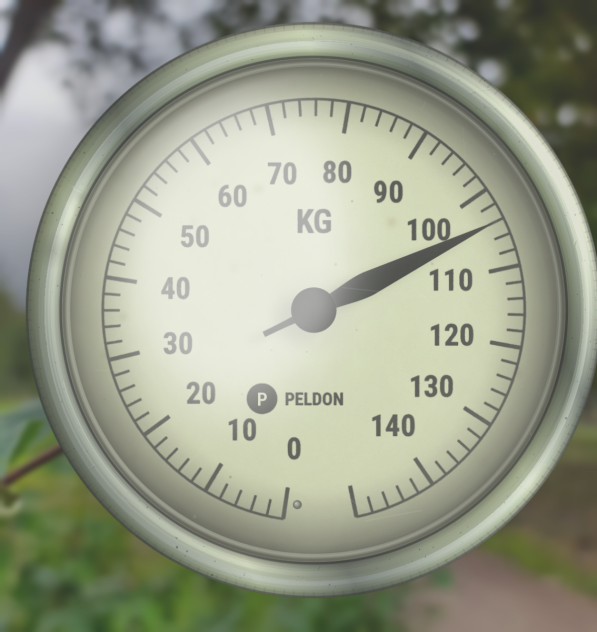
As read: value=104 unit=kg
